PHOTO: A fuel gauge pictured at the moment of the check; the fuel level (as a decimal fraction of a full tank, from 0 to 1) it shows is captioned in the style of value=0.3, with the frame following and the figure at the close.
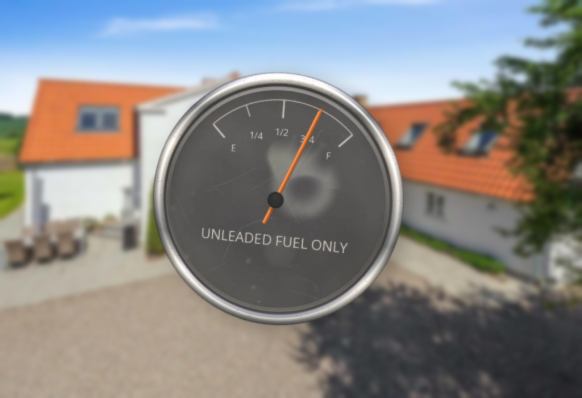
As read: value=0.75
